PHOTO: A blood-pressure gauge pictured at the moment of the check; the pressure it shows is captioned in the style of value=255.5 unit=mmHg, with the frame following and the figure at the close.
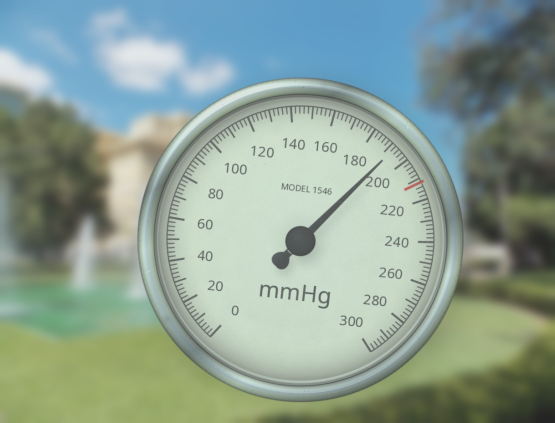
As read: value=192 unit=mmHg
